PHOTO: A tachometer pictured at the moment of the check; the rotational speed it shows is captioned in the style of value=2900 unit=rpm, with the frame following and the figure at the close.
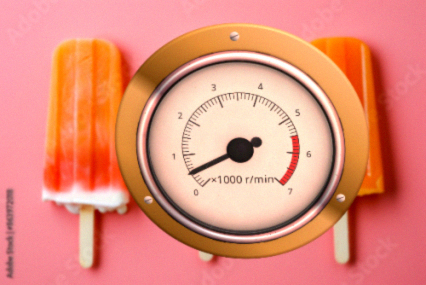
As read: value=500 unit=rpm
